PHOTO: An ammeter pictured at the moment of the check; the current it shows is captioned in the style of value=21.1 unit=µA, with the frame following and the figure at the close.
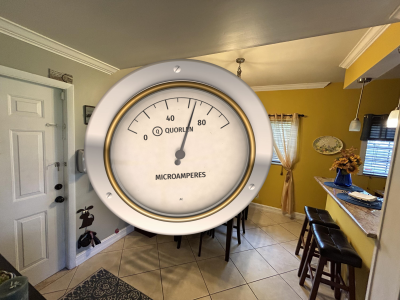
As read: value=65 unit=µA
